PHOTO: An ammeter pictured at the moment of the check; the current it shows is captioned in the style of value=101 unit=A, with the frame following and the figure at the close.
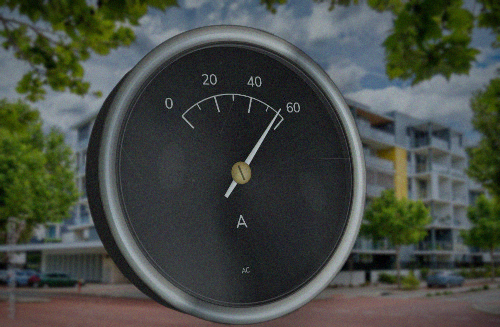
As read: value=55 unit=A
